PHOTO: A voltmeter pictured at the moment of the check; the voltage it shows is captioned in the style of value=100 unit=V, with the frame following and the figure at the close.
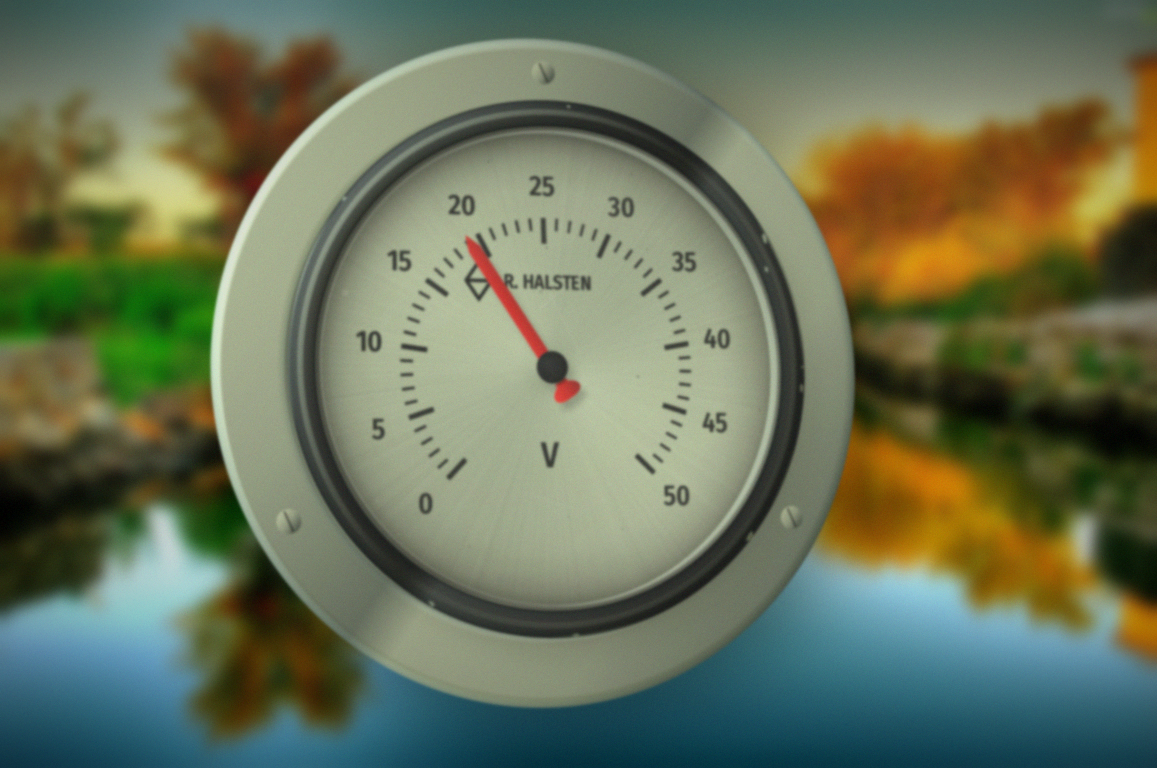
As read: value=19 unit=V
